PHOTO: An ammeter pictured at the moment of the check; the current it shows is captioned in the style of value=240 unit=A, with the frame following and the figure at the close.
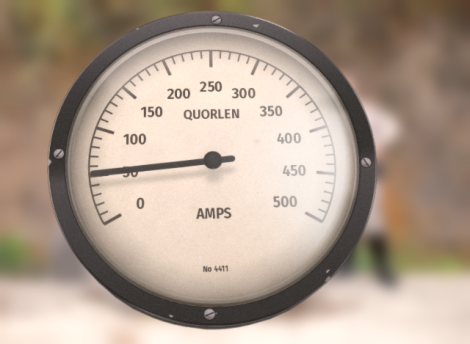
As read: value=50 unit=A
